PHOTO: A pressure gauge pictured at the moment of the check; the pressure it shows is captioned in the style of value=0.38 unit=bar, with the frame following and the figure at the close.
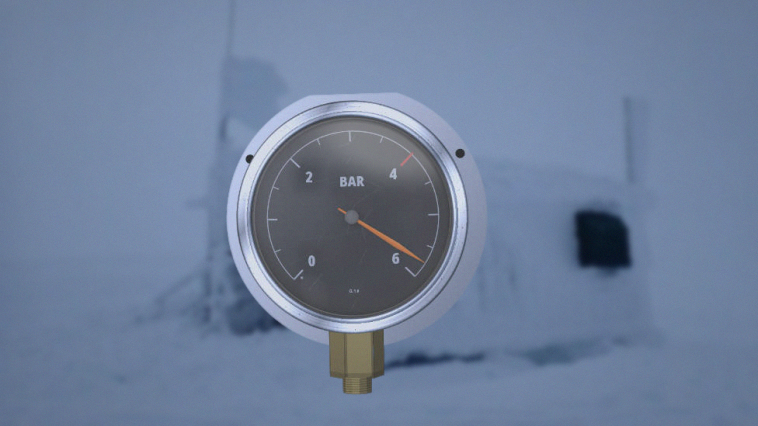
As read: value=5.75 unit=bar
